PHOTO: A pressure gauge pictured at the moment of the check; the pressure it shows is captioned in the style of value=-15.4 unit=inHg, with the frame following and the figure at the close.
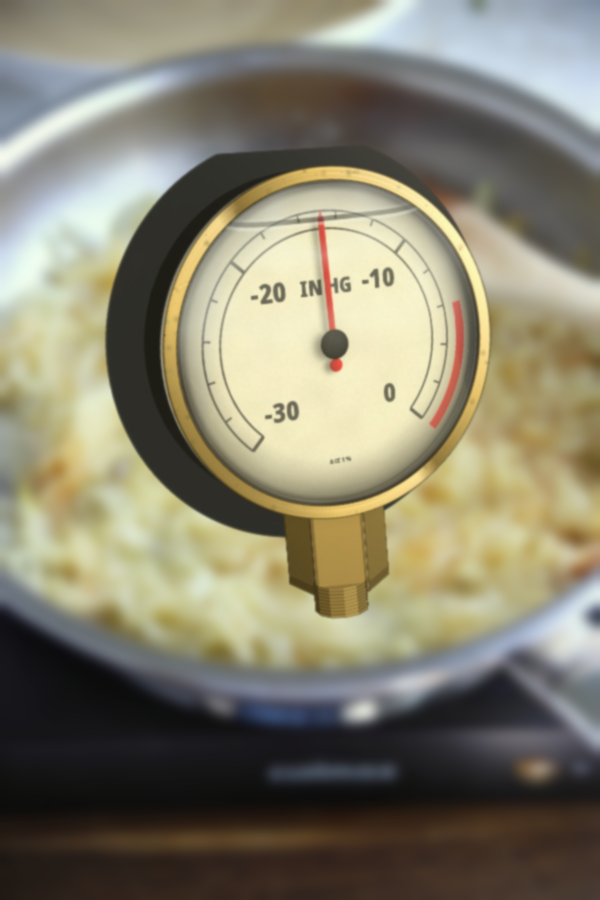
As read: value=-15 unit=inHg
